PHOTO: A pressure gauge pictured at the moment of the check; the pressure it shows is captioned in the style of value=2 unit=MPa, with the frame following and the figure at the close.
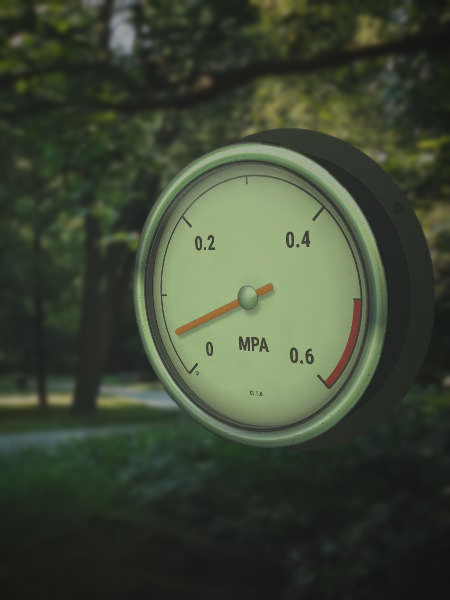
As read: value=0.05 unit=MPa
